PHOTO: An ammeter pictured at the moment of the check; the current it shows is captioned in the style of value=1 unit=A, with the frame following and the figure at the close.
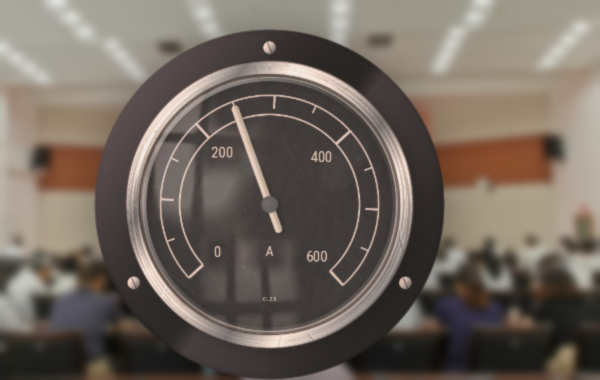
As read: value=250 unit=A
